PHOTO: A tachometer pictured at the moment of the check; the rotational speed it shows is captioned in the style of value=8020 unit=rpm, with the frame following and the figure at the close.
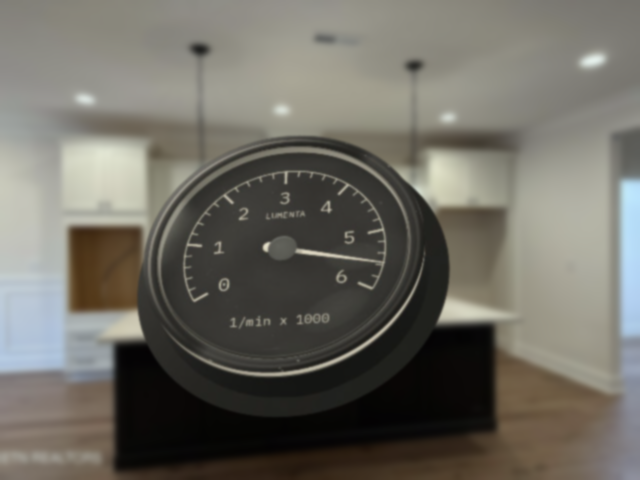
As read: value=5600 unit=rpm
